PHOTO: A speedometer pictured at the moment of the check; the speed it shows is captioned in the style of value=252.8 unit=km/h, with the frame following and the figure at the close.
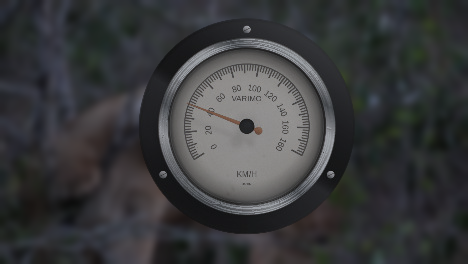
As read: value=40 unit=km/h
